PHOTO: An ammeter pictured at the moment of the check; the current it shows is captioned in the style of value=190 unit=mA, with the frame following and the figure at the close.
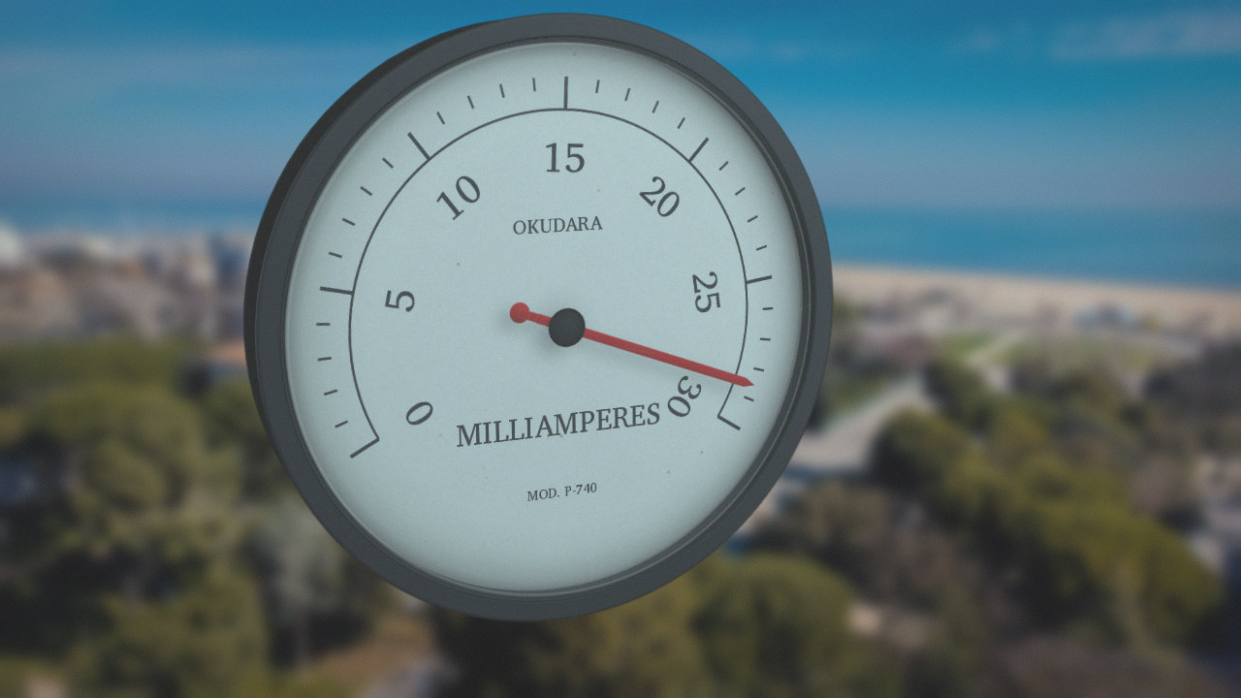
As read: value=28.5 unit=mA
